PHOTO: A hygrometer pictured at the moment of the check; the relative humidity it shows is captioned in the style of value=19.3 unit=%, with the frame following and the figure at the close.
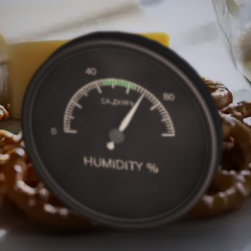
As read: value=70 unit=%
